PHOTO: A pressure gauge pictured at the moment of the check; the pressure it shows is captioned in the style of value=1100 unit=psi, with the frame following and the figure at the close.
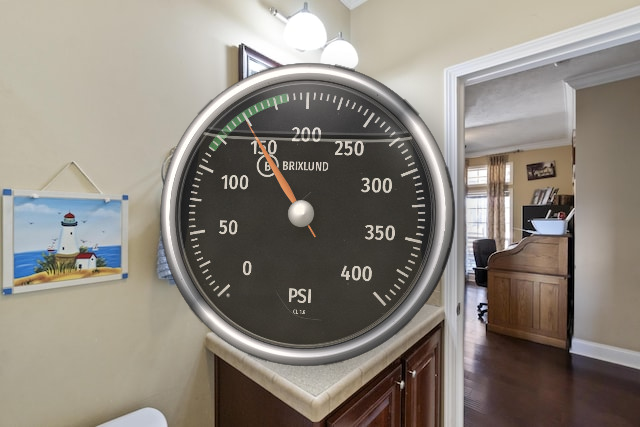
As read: value=150 unit=psi
